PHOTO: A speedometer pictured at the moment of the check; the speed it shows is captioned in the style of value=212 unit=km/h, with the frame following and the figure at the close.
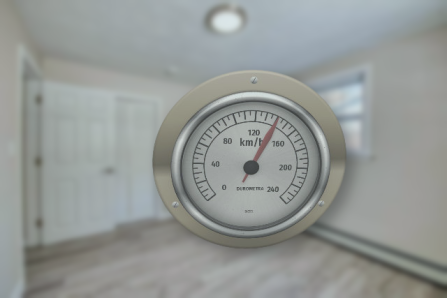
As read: value=140 unit=km/h
